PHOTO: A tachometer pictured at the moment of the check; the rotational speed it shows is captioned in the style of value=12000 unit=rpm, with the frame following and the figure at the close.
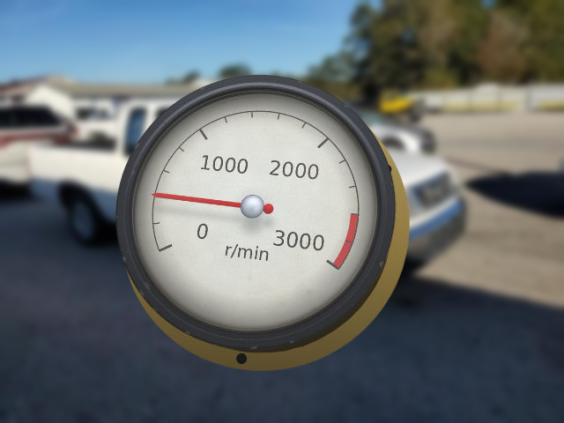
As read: value=400 unit=rpm
